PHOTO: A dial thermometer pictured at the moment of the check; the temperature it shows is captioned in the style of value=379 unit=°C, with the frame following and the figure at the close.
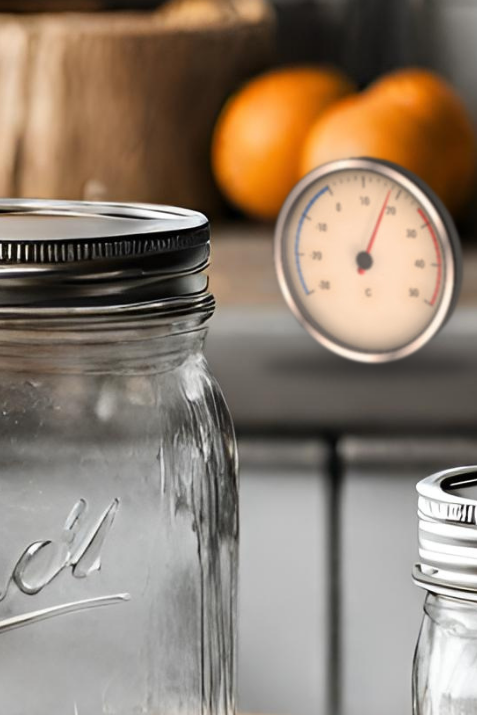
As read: value=18 unit=°C
